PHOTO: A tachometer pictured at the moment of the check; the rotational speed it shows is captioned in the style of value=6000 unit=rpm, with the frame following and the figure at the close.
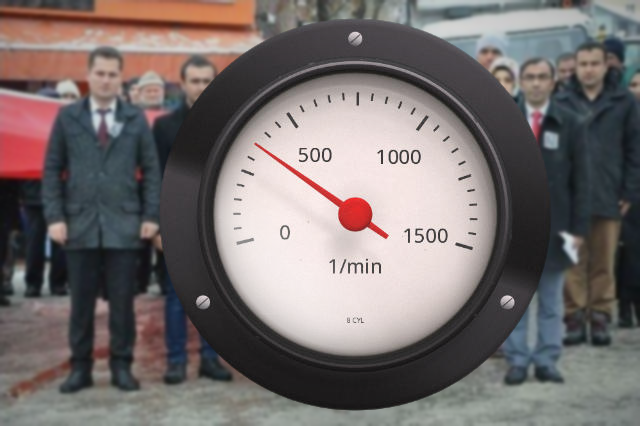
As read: value=350 unit=rpm
